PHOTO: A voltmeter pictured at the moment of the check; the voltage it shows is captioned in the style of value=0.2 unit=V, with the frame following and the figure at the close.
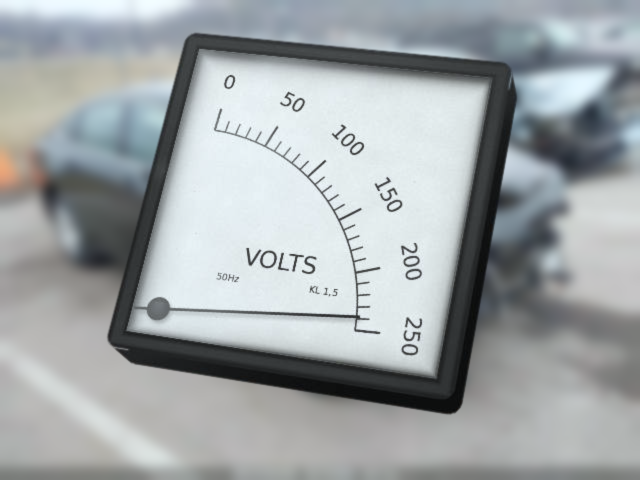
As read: value=240 unit=V
